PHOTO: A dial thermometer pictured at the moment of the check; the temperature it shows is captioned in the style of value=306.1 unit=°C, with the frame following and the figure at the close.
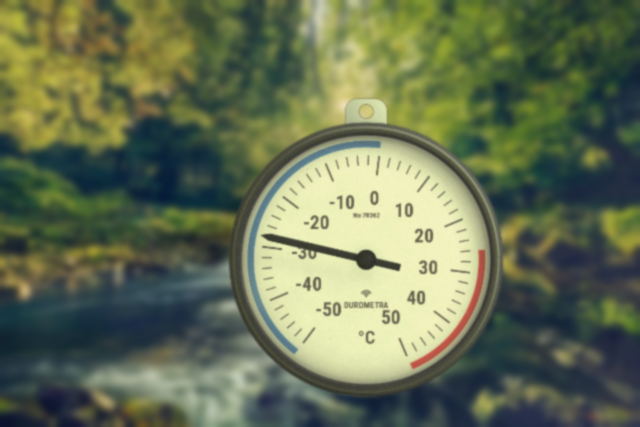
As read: value=-28 unit=°C
